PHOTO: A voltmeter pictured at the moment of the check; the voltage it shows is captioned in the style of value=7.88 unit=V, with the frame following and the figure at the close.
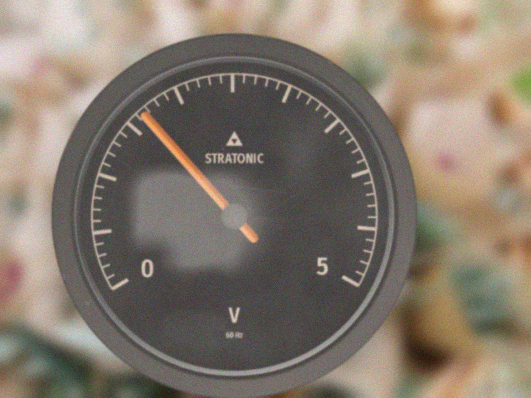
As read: value=1.65 unit=V
